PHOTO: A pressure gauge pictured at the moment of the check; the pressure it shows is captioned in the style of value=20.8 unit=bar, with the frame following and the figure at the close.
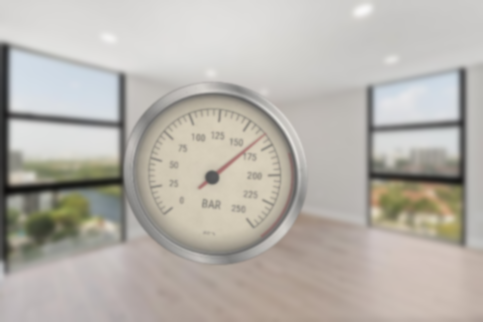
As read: value=165 unit=bar
